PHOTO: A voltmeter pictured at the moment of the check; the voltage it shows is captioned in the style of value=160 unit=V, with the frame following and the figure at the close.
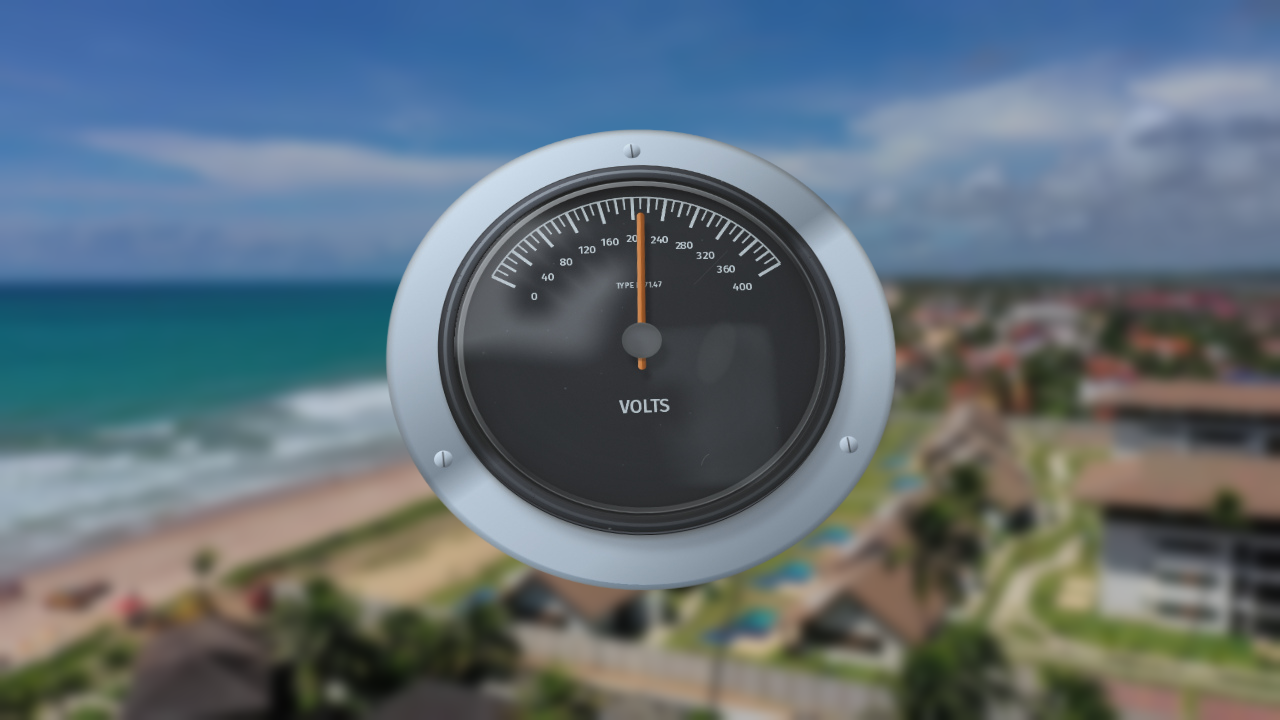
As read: value=210 unit=V
